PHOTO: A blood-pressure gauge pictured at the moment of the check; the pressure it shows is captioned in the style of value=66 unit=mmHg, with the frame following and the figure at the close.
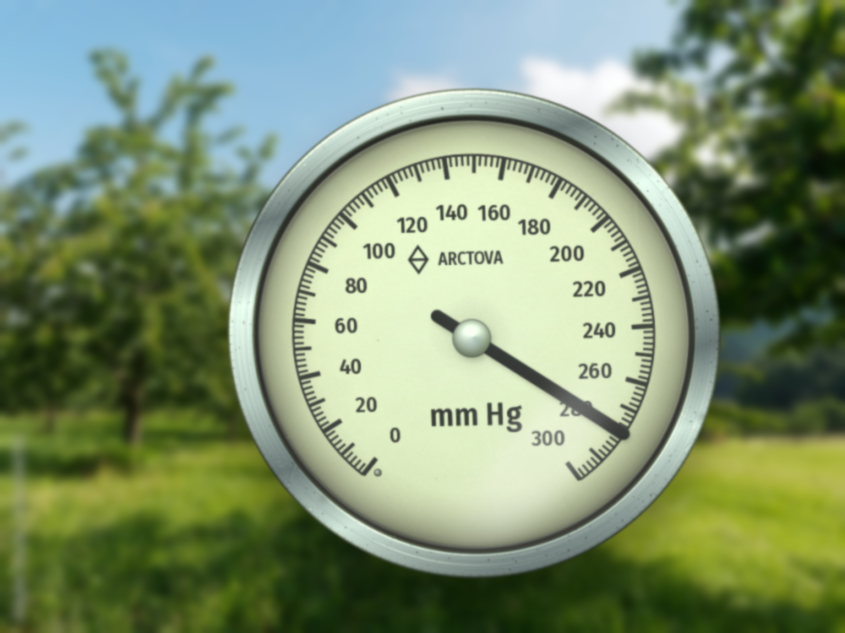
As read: value=278 unit=mmHg
